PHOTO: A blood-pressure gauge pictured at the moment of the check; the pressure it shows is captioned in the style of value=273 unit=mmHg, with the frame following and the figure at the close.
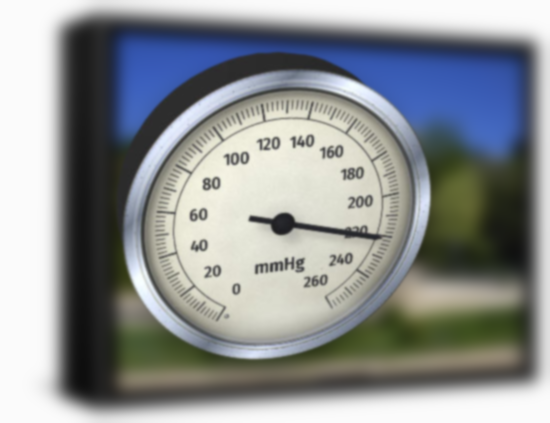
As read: value=220 unit=mmHg
